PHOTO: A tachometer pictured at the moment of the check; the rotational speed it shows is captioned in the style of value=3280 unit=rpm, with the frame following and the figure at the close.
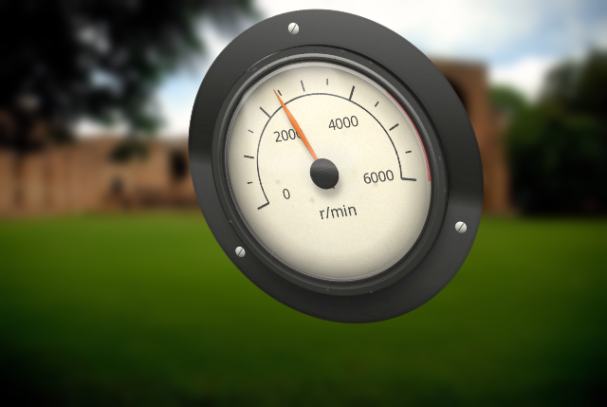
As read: value=2500 unit=rpm
